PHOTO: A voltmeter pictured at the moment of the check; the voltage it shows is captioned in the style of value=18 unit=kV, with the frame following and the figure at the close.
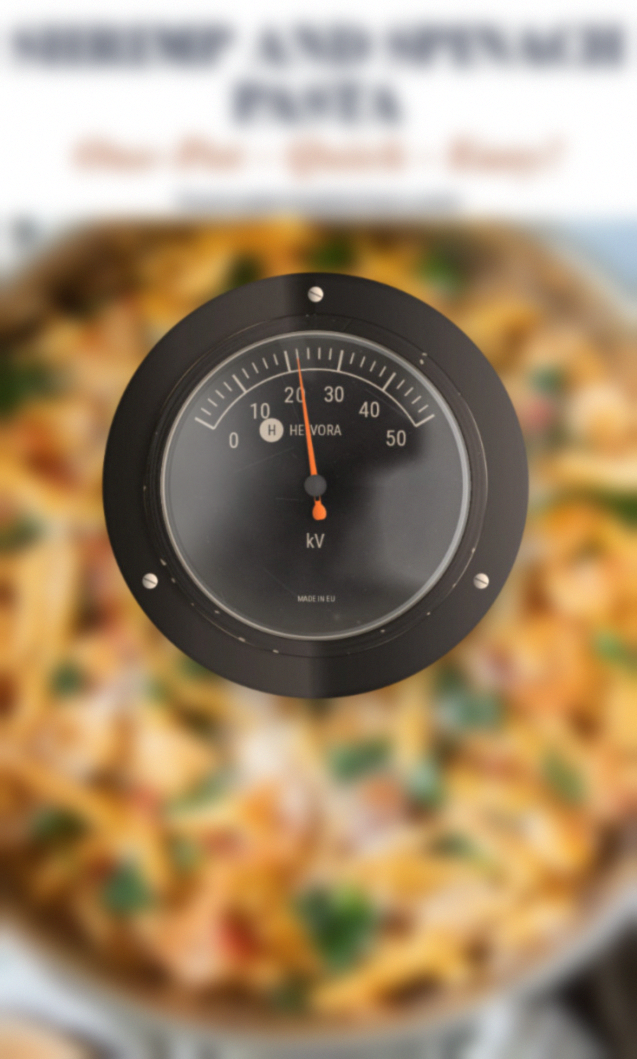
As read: value=22 unit=kV
